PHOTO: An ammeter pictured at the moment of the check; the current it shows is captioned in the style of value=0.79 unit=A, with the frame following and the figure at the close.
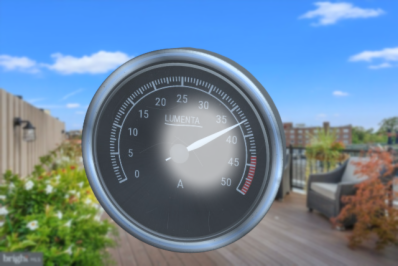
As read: value=37.5 unit=A
